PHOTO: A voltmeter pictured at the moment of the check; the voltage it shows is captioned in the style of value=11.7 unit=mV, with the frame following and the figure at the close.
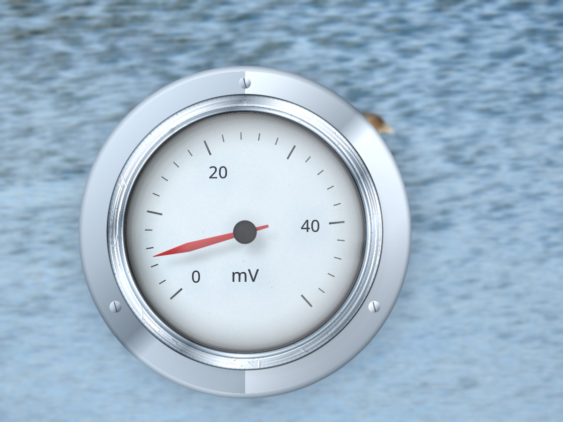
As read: value=5 unit=mV
